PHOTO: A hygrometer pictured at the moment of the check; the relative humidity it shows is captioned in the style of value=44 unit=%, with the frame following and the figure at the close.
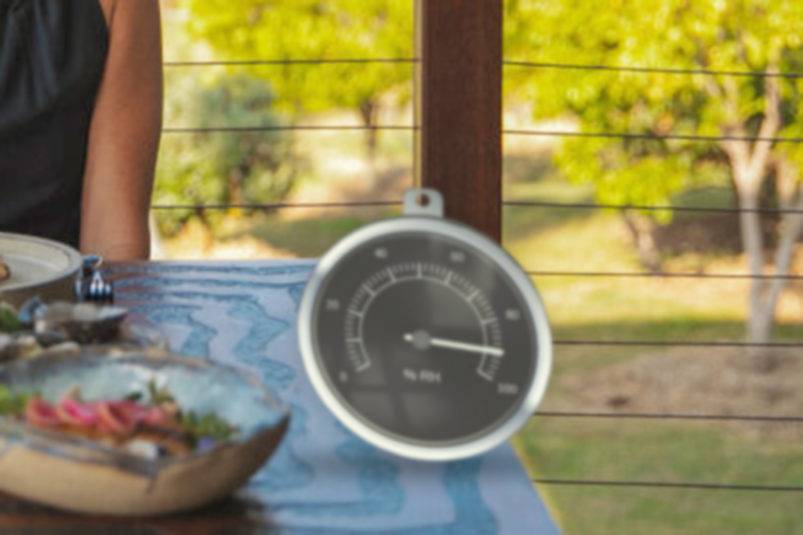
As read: value=90 unit=%
